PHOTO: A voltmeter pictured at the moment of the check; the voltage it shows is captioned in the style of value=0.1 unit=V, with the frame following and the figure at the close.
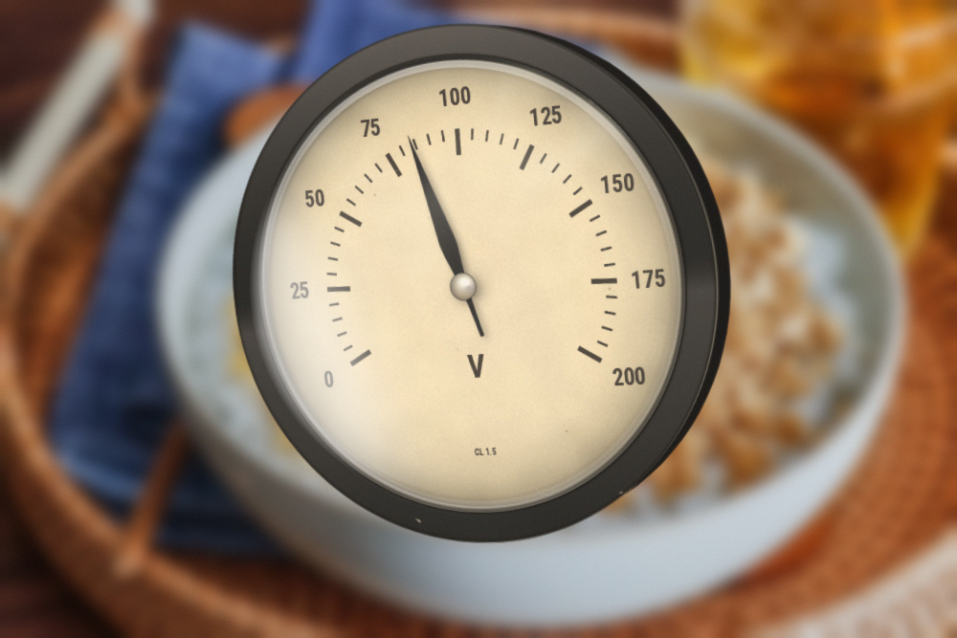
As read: value=85 unit=V
